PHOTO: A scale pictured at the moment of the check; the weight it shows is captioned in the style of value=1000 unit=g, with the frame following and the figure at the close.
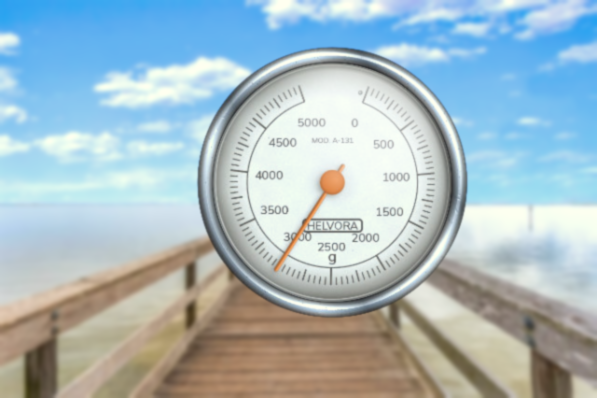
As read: value=3000 unit=g
